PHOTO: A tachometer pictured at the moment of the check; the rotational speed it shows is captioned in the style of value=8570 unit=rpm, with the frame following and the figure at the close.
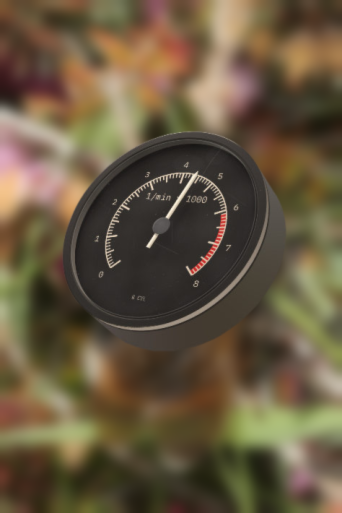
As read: value=4500 unit=rpm
